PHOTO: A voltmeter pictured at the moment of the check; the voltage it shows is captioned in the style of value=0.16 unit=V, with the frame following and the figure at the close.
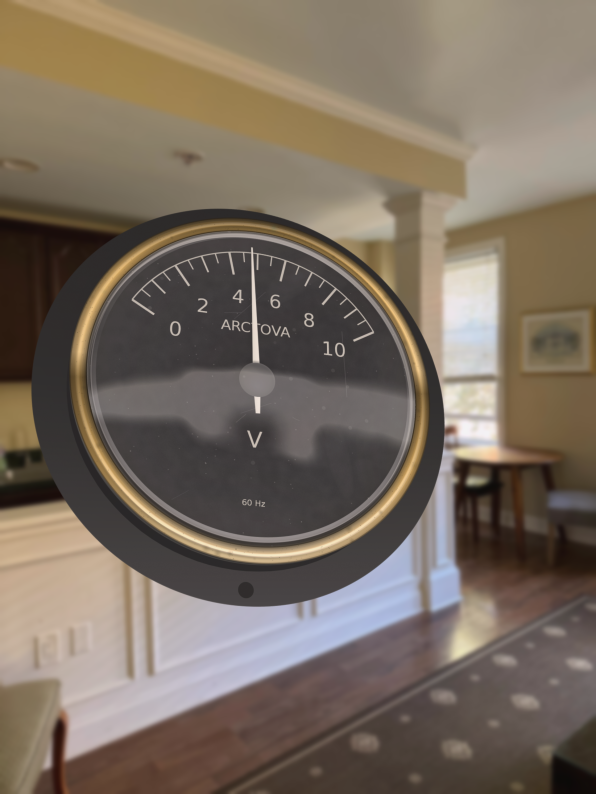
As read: value=4.75 unit=V
